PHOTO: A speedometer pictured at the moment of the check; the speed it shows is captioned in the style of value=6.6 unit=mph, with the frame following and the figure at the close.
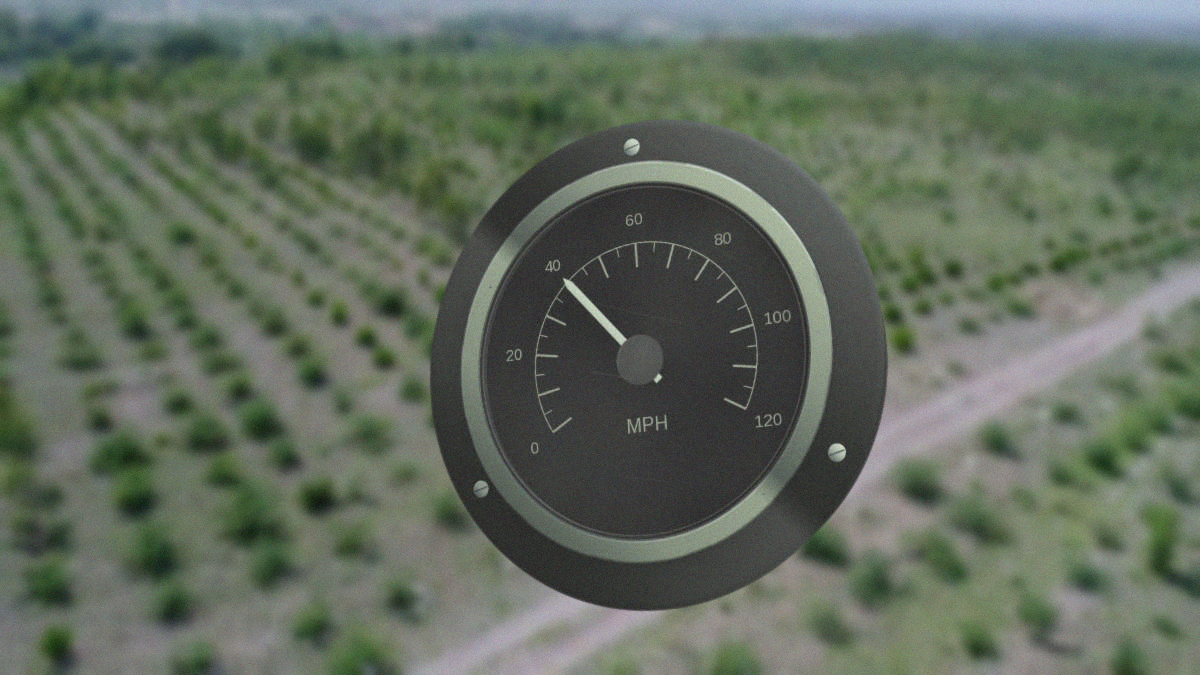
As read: value=40 unit=mph
